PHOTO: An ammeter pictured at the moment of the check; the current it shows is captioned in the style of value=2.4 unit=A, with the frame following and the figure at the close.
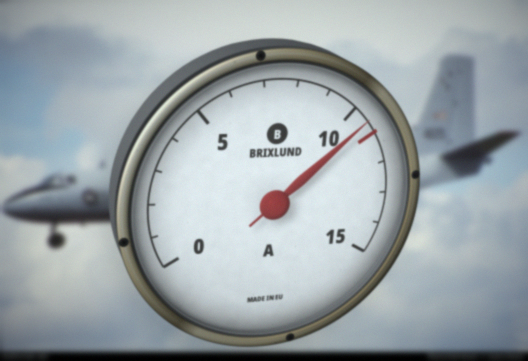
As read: value=10.5 unit=A
